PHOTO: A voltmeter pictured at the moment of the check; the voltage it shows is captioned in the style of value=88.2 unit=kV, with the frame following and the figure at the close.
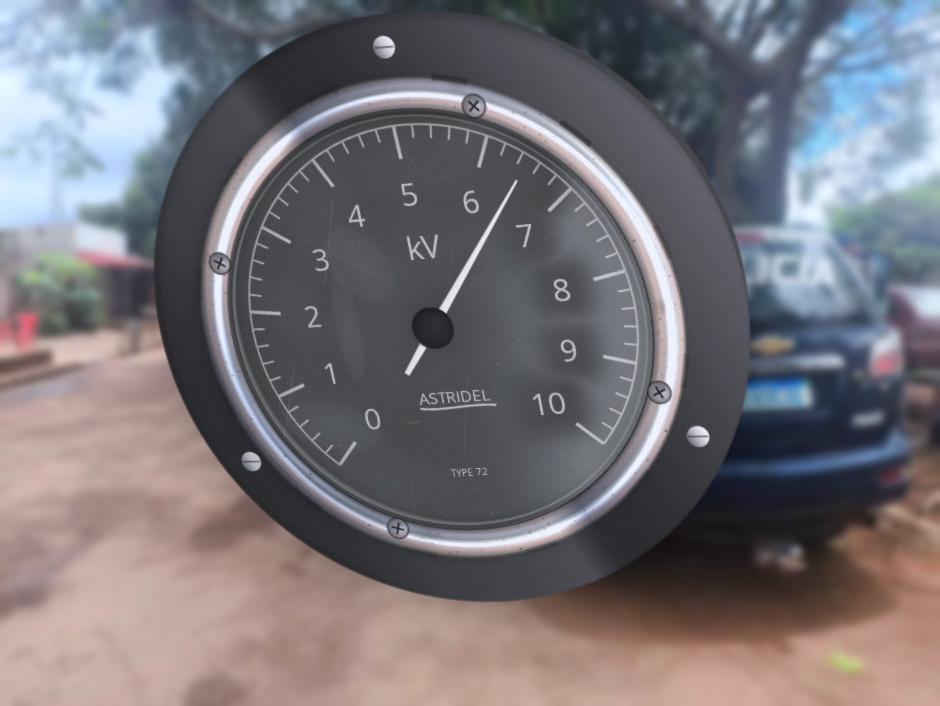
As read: value=6.5 unit=kV
